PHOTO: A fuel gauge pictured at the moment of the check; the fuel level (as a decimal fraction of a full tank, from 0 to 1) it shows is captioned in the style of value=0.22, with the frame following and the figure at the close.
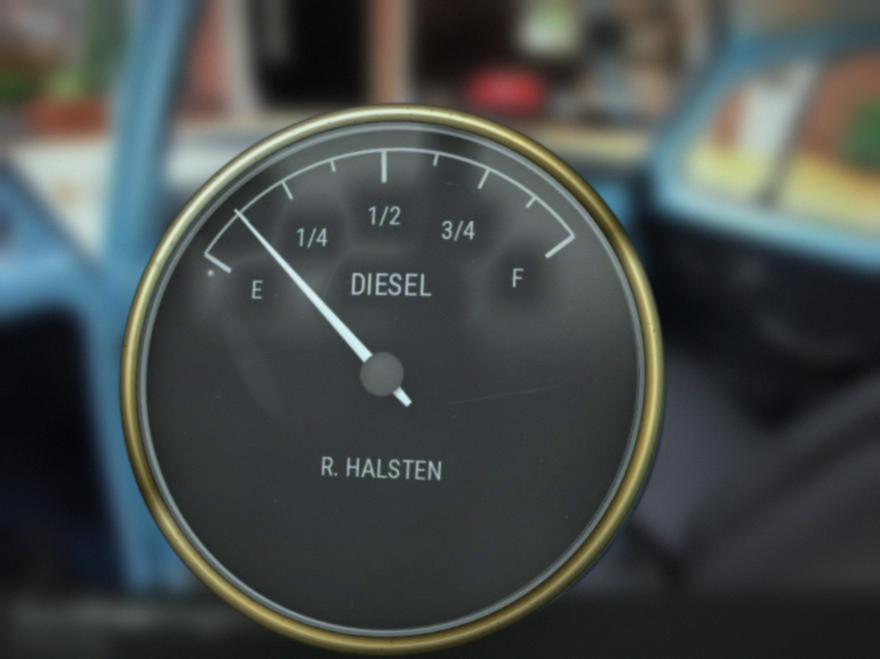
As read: value=0.125
